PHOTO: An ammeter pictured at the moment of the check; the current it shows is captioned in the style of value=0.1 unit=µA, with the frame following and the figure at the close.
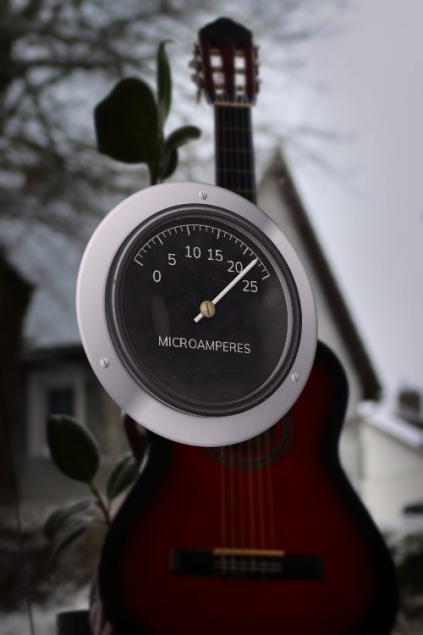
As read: value=22 unit=µA
